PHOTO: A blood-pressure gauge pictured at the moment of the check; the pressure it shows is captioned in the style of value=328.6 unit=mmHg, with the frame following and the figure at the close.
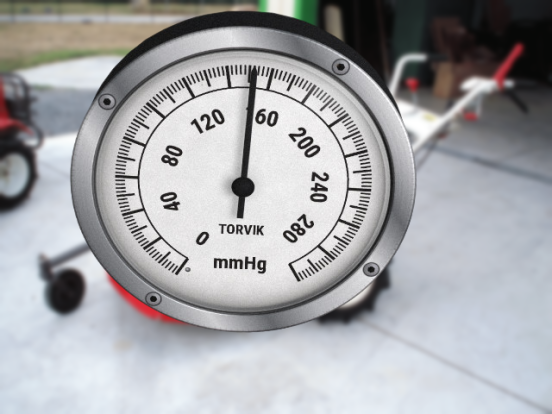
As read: value=152 unit=mmHg
